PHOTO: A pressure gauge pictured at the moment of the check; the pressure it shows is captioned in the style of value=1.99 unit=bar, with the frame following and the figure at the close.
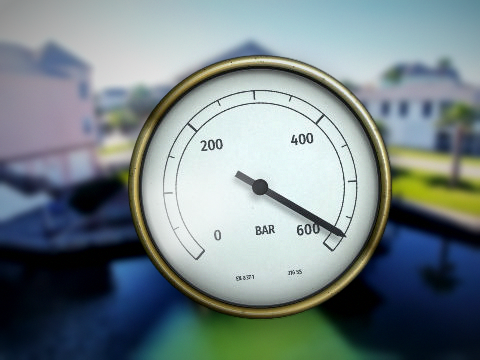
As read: value=575 unit=bar
